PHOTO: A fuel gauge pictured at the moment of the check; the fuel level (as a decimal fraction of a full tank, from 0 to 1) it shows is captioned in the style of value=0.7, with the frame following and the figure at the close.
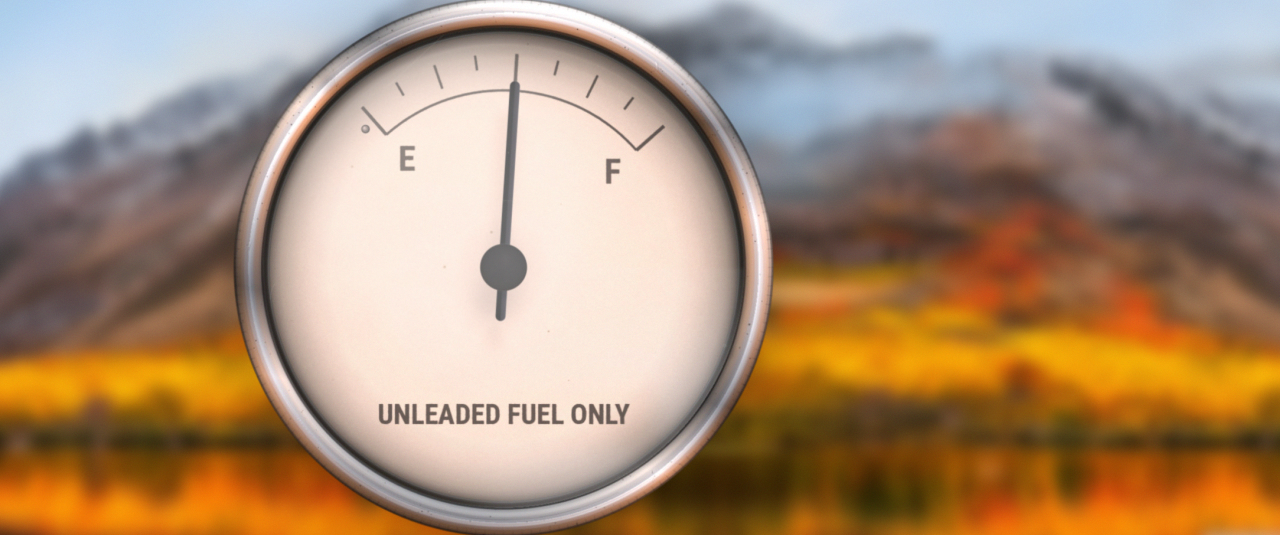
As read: value=0.5
